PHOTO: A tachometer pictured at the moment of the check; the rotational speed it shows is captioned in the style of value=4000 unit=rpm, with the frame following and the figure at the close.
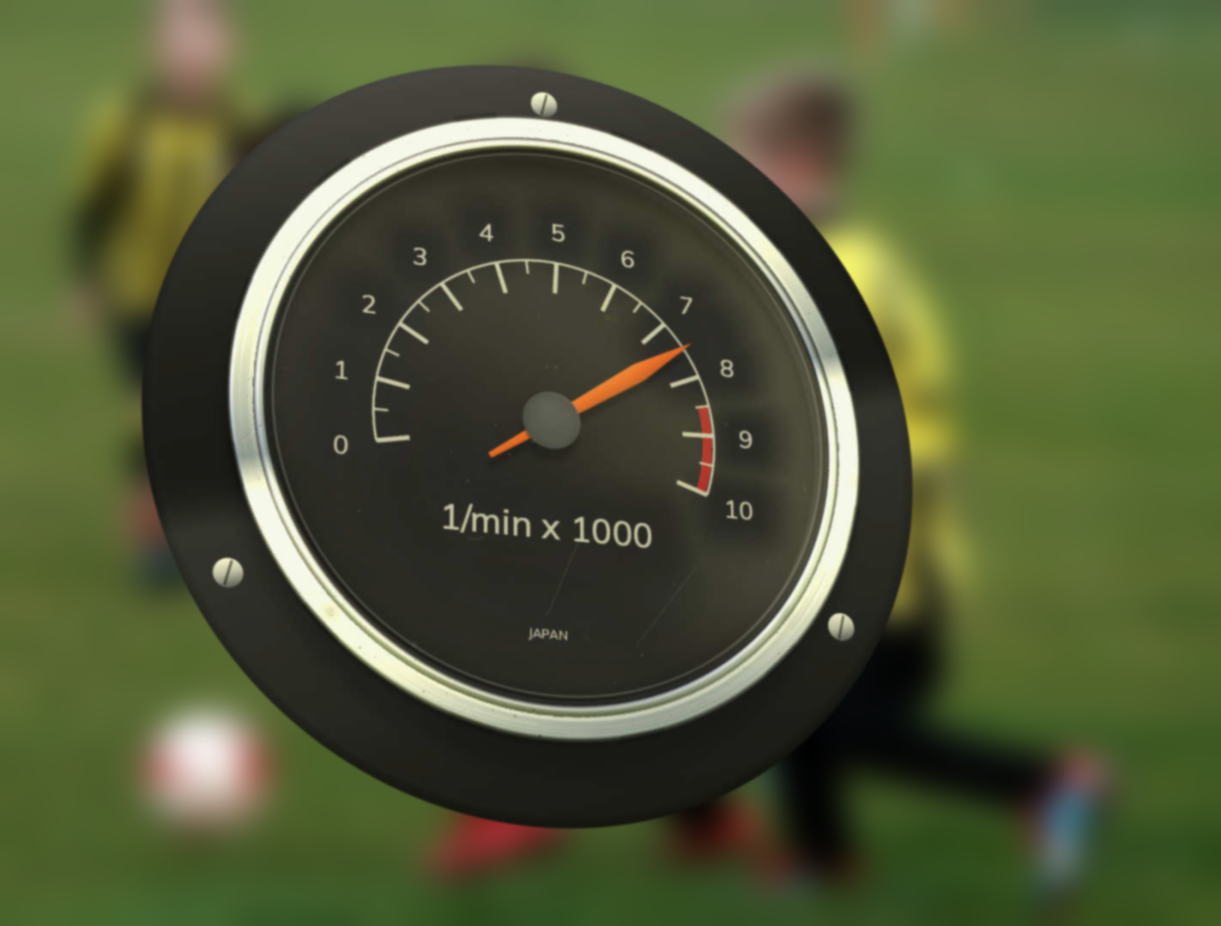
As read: value=7500 unit=rpm
